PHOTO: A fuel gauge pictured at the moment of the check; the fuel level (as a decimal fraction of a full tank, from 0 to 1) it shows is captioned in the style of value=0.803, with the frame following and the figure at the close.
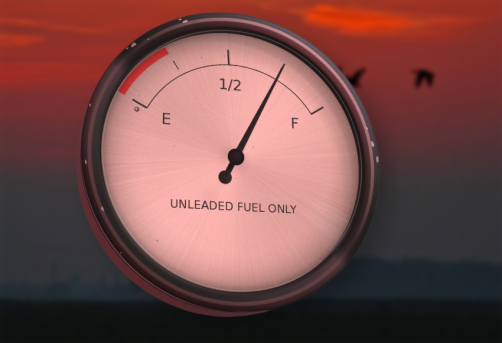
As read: value=0.75
